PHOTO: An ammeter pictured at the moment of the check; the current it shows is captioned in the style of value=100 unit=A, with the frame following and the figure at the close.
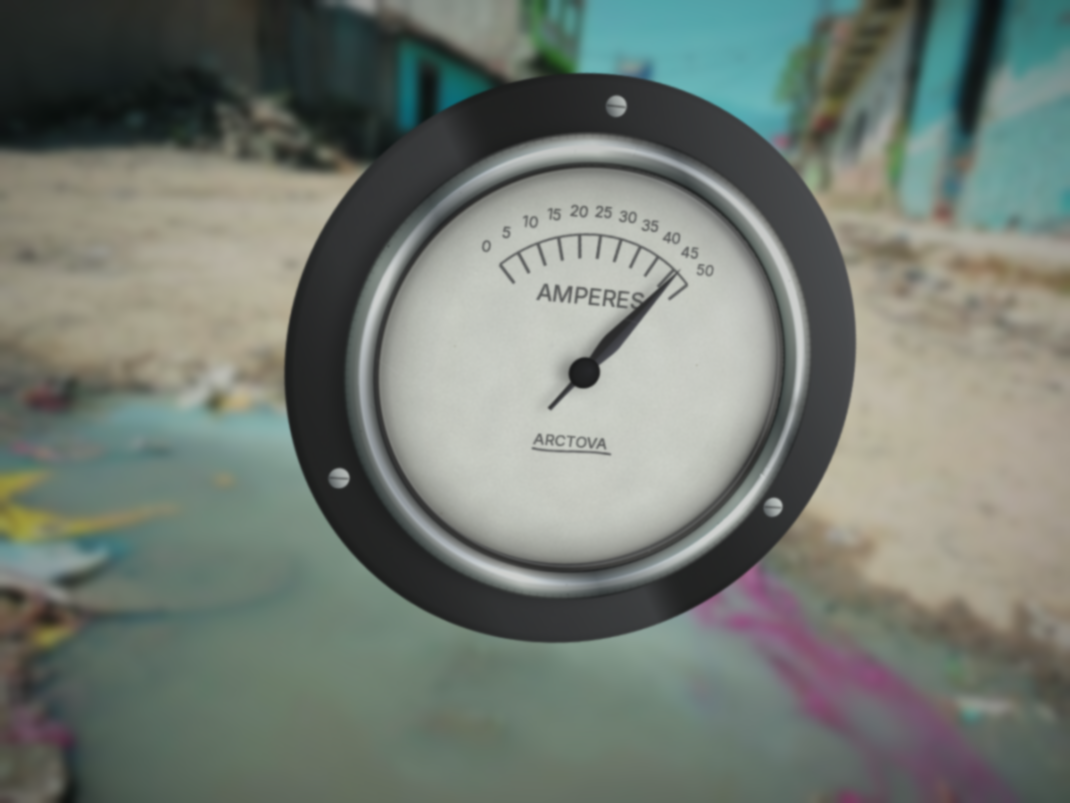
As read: value=45 unit=A
